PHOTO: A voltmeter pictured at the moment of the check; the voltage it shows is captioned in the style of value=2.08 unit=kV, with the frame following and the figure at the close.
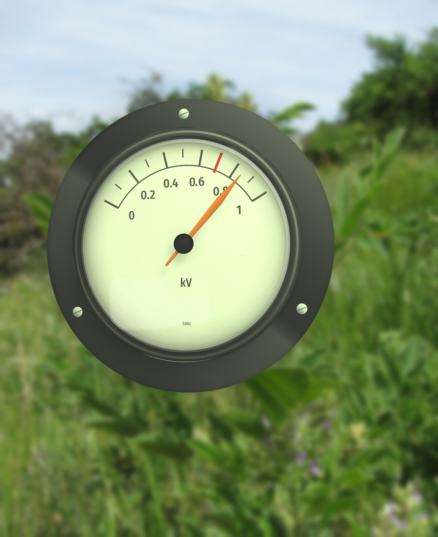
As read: value=0.85 unit=kV
